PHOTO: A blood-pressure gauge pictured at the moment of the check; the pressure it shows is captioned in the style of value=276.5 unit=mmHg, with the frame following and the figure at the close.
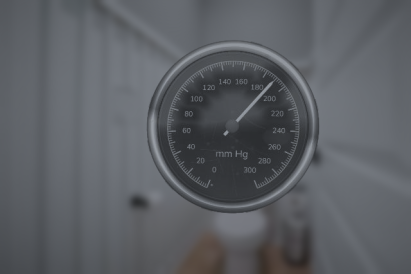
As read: value=190 unit=mmHg
